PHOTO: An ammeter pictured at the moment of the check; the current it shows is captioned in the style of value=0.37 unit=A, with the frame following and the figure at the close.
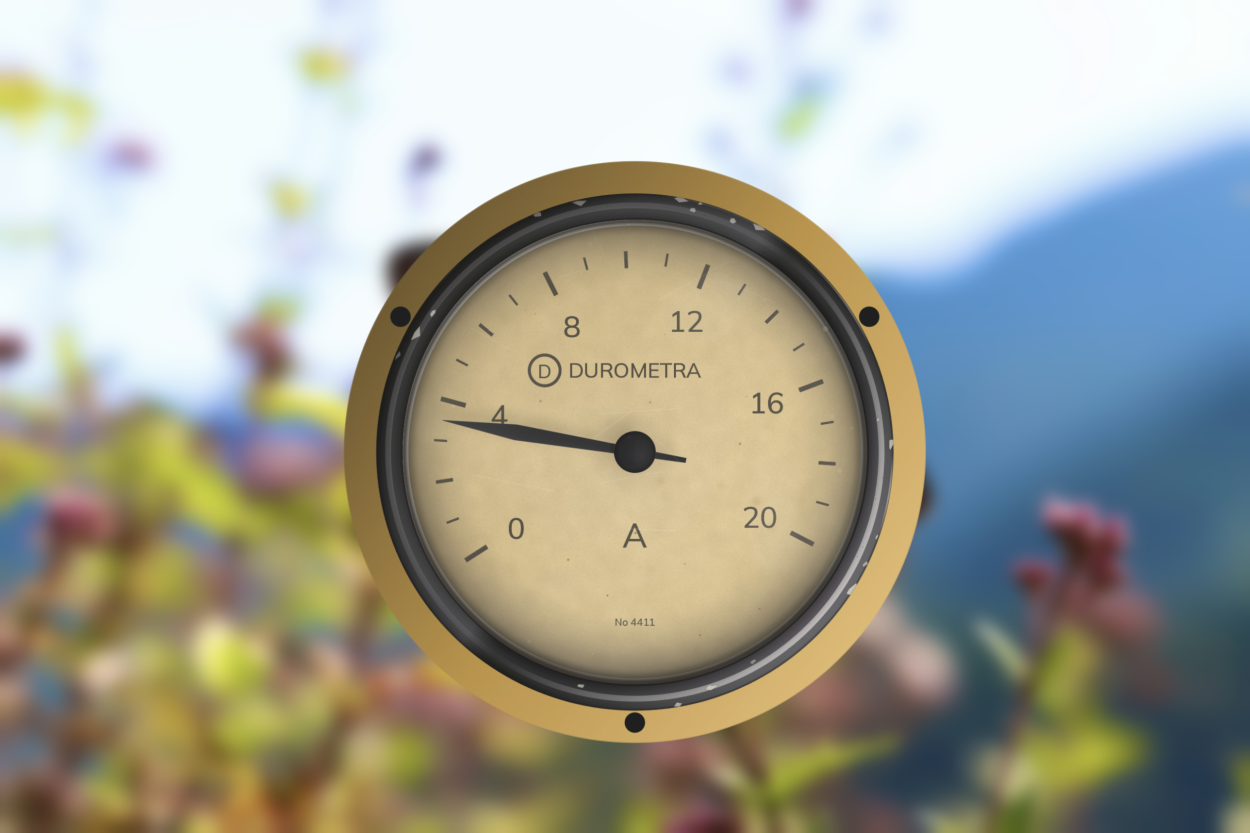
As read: value=3.5 unit=A
